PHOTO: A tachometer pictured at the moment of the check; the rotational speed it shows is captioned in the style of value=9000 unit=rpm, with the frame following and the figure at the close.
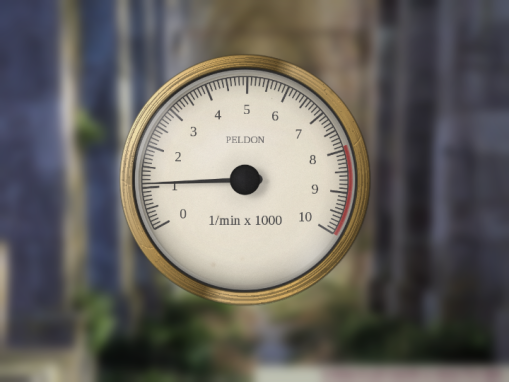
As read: value=1100 unit=rpm
